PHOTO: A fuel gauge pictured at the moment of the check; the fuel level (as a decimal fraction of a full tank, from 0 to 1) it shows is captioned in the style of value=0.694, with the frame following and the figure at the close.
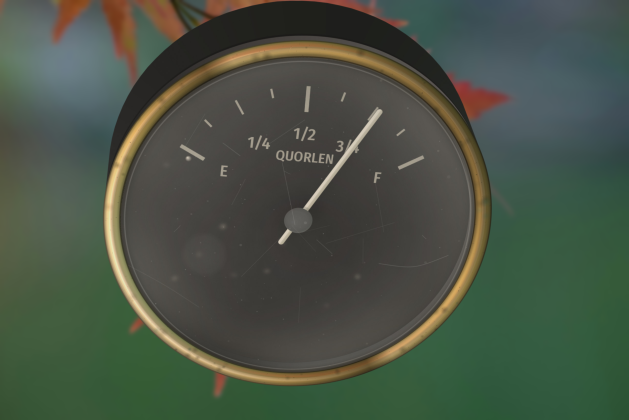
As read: value=0.75
